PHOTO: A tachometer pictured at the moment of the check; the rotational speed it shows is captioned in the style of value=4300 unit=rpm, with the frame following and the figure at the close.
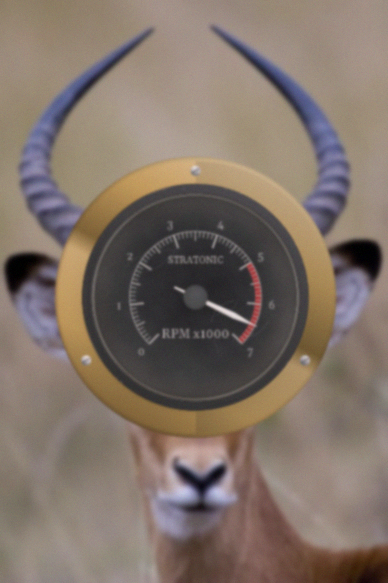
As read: value=6500 unit=rpm
